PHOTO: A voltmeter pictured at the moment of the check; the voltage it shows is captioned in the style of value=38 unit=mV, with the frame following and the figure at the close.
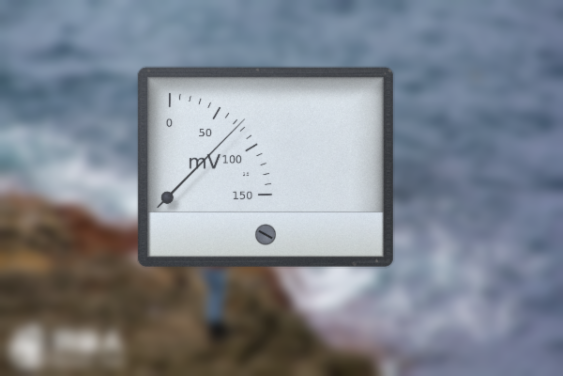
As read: value=75 unit=mV
